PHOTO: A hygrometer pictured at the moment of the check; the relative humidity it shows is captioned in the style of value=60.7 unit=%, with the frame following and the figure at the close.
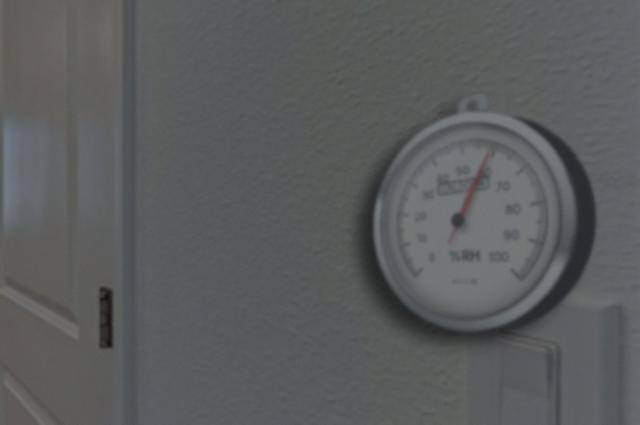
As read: value=60 unit=%
